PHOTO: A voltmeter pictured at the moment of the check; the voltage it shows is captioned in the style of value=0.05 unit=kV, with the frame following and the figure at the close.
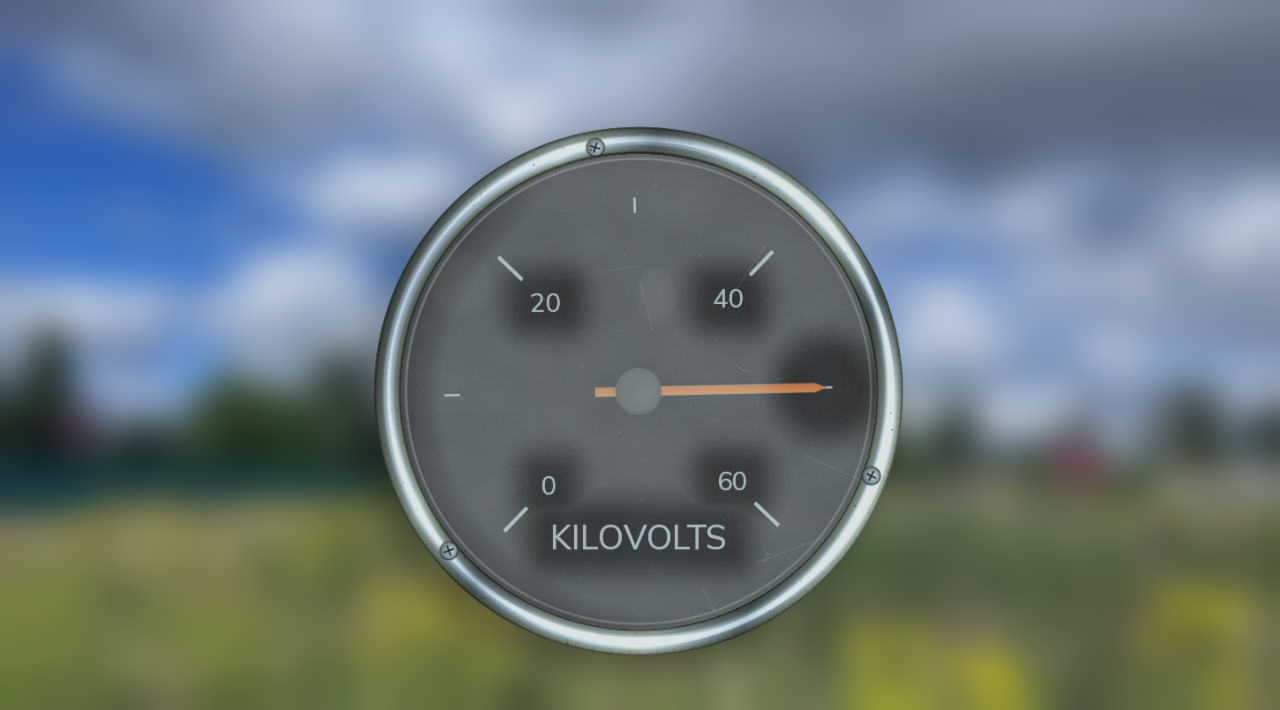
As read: value=50 unit=kV
